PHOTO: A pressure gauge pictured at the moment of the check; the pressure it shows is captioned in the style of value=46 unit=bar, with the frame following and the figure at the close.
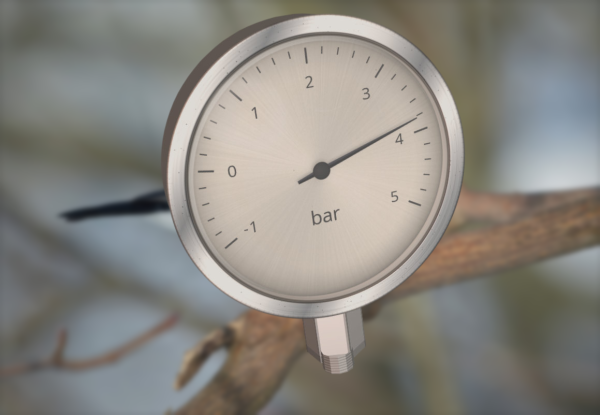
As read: value=3.8 unit=bar
